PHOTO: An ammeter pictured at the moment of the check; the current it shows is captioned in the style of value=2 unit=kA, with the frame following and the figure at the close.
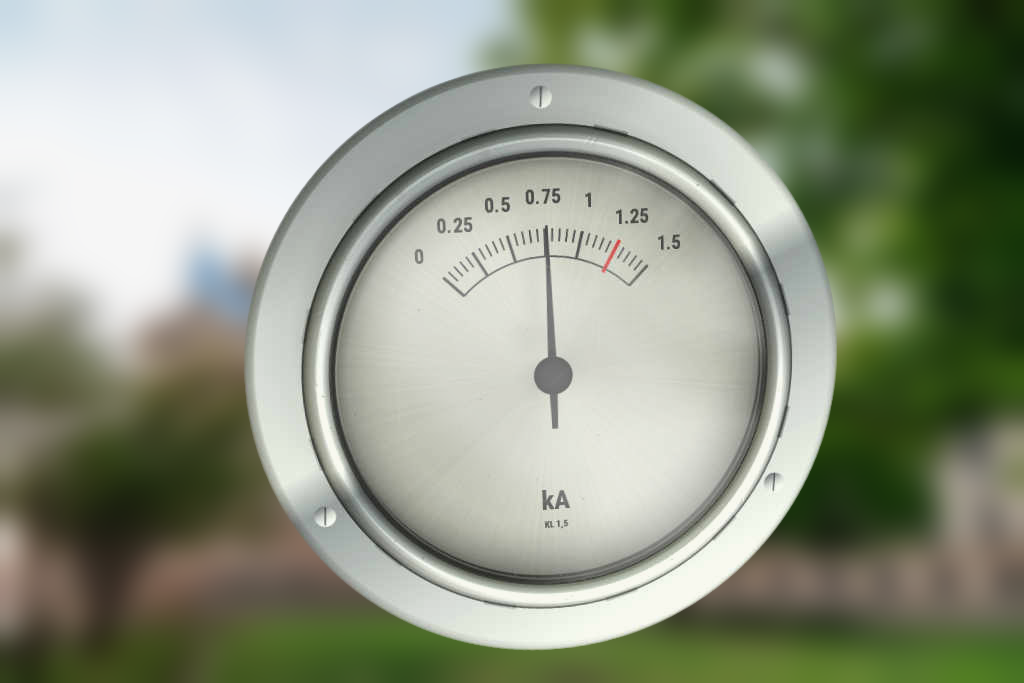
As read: value=0.75 unit=kA
